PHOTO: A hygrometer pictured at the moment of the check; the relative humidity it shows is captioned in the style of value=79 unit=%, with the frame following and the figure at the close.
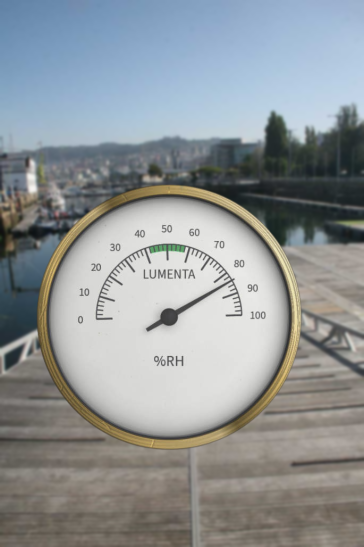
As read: value=84 unit=%
